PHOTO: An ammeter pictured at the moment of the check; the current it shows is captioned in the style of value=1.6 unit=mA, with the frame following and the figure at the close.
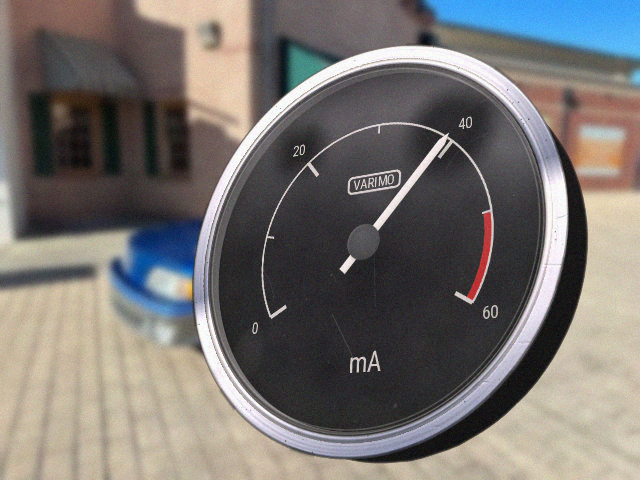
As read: value=40 unit=mA
